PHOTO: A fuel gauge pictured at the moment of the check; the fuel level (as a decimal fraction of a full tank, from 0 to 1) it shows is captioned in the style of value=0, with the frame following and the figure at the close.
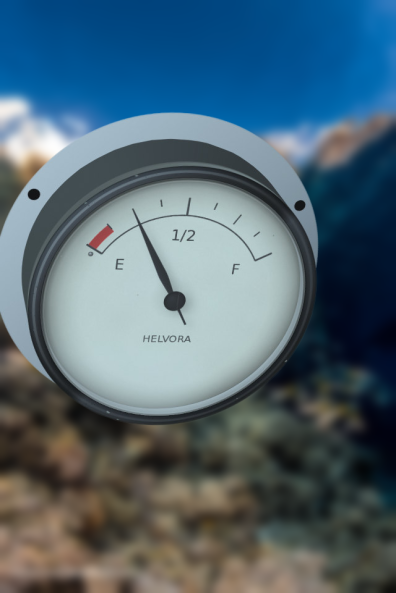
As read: value=0.25
